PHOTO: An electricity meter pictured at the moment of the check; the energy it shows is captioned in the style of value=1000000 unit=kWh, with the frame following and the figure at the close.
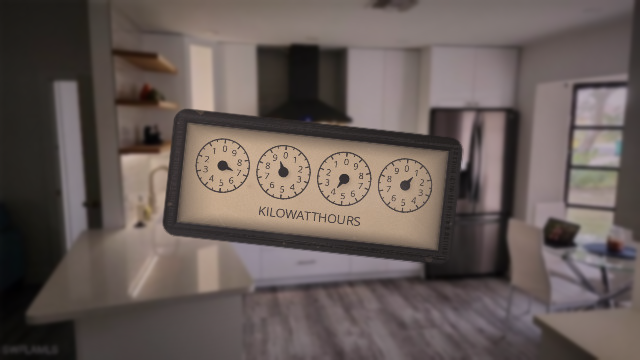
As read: value=6941 unit=kWh
